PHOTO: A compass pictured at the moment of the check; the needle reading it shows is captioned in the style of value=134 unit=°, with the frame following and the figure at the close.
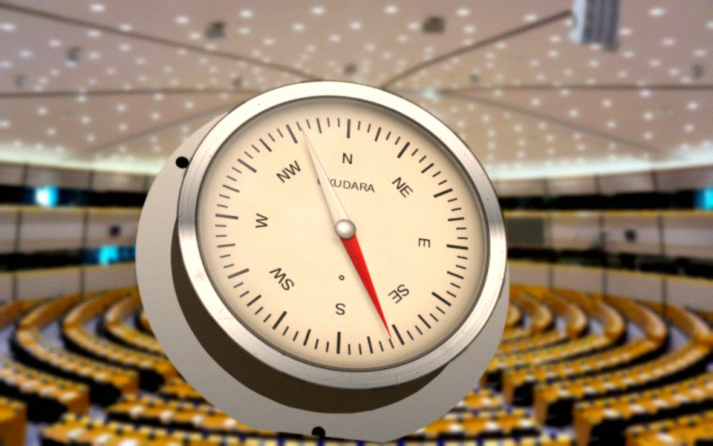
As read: value=155 unit=°
